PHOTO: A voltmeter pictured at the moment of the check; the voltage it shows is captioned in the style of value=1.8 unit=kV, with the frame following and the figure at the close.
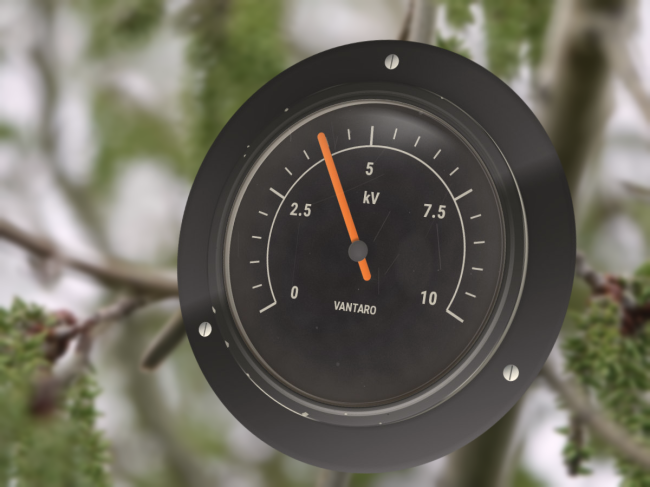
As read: value=4 unit=kV
